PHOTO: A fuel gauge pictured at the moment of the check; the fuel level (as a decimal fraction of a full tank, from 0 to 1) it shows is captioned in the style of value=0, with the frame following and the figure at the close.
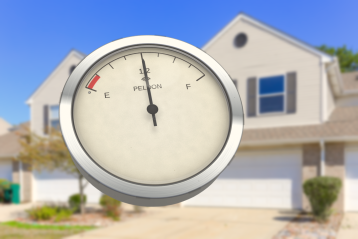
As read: value=0.5
